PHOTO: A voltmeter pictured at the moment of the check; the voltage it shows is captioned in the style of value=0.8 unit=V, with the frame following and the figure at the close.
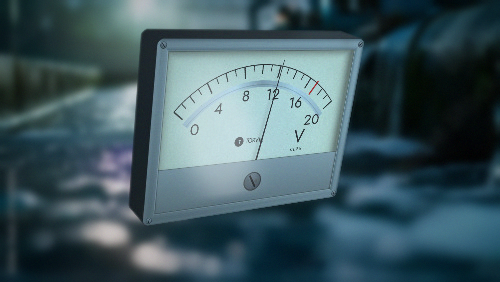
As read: value=12 unit=V
